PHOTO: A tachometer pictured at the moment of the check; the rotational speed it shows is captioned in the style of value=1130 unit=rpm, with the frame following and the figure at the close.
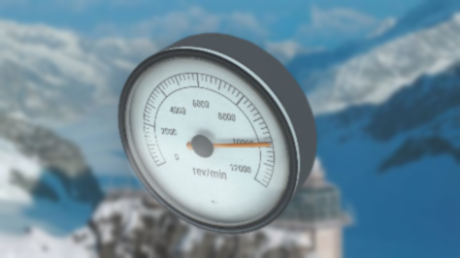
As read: value=10000 unit=rpm
